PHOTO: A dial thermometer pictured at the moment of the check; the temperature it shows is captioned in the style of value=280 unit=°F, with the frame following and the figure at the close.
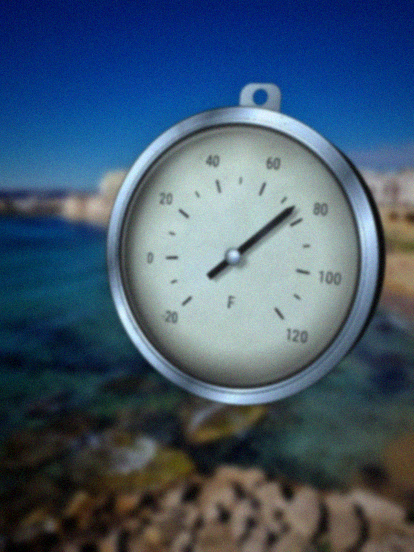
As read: value=75 unit=°F
